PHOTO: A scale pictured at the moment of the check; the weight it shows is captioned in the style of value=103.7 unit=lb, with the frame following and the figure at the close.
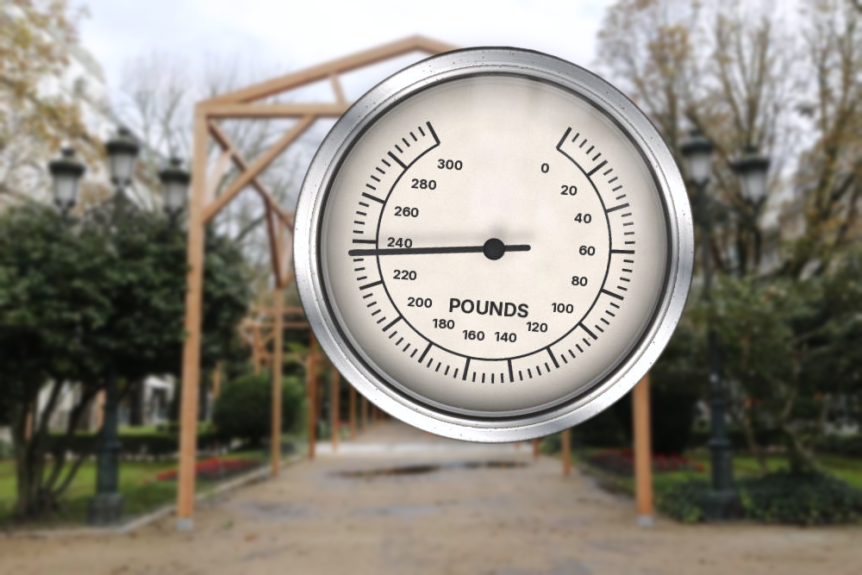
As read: value=236 unit=lb
